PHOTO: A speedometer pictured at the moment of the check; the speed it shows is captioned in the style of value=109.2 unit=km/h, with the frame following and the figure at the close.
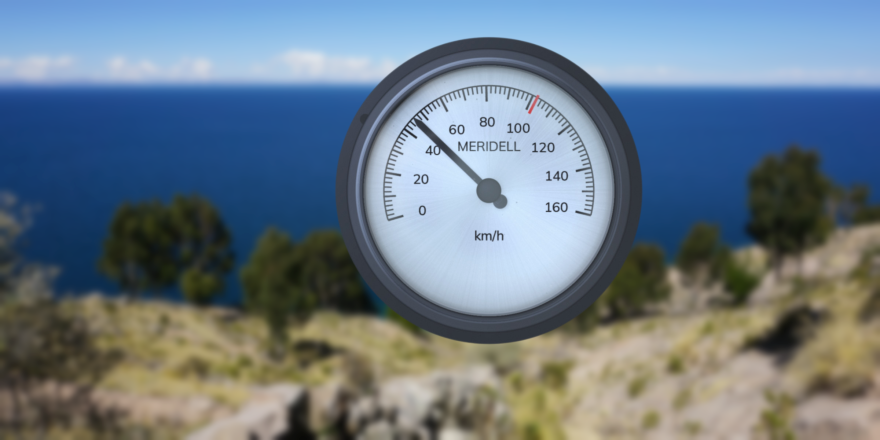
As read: value=46 unit=km/h
